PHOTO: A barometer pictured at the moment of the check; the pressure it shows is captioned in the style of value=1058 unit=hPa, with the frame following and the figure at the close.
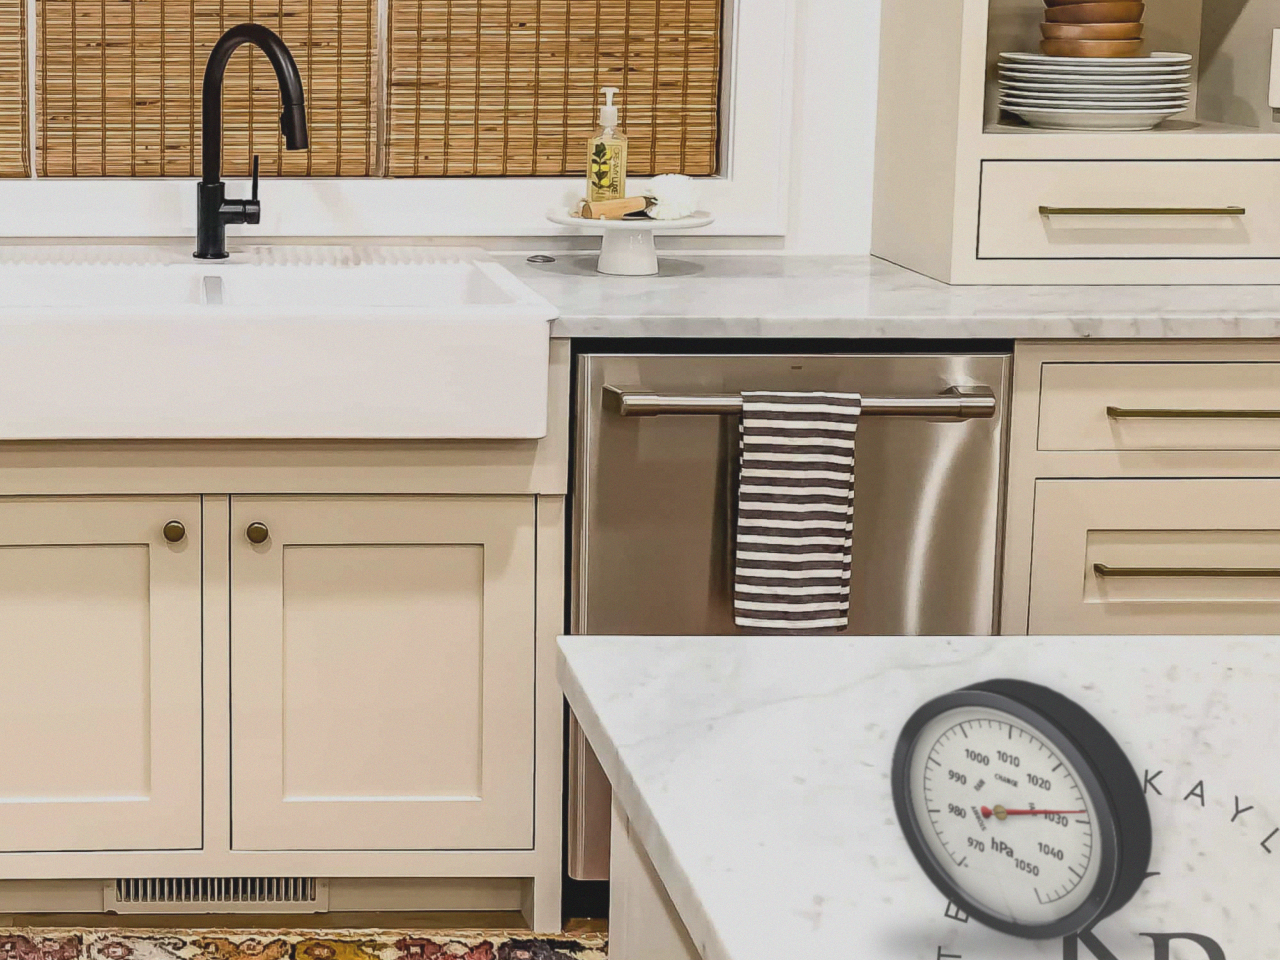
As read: value=1028 unit=hPa
